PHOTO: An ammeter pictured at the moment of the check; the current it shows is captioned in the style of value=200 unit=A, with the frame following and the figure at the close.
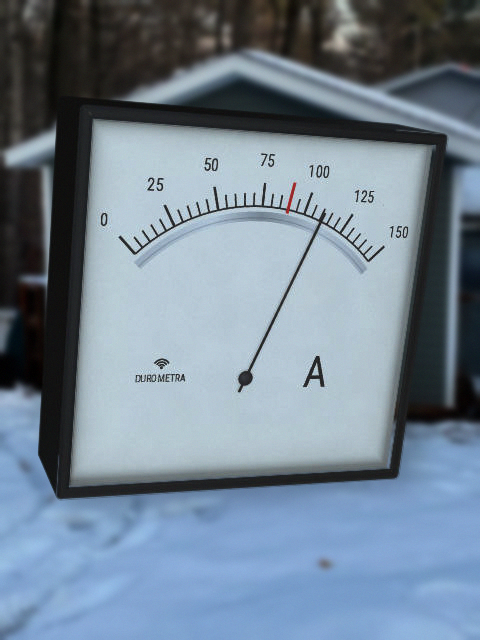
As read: value=110 unit=A
